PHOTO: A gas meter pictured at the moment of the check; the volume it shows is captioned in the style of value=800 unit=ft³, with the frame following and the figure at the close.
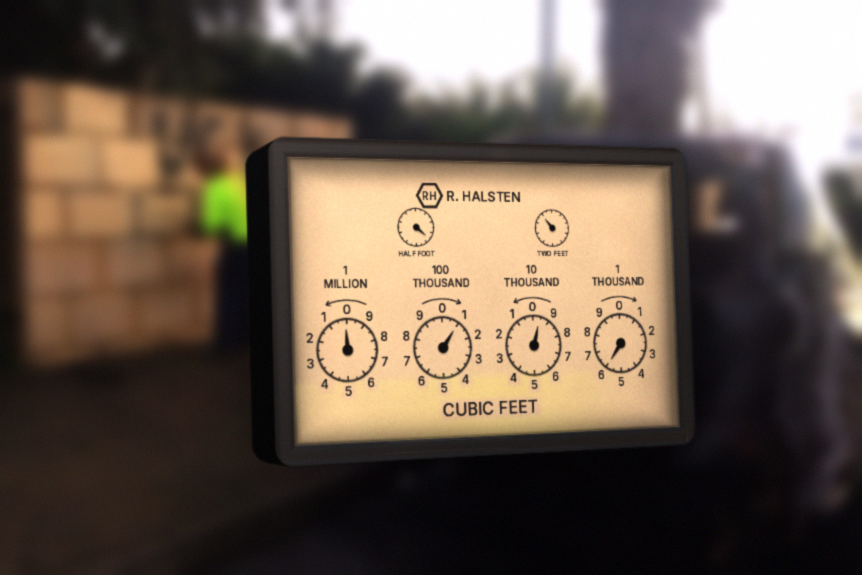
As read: value=9600 unit=ft³
